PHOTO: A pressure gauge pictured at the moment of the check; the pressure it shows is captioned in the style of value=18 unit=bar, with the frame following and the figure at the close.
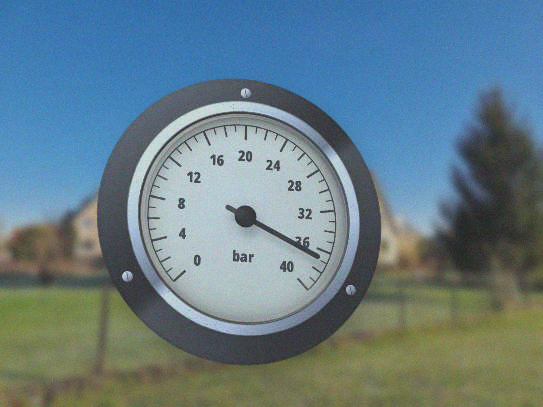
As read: value=37 unit=bar
